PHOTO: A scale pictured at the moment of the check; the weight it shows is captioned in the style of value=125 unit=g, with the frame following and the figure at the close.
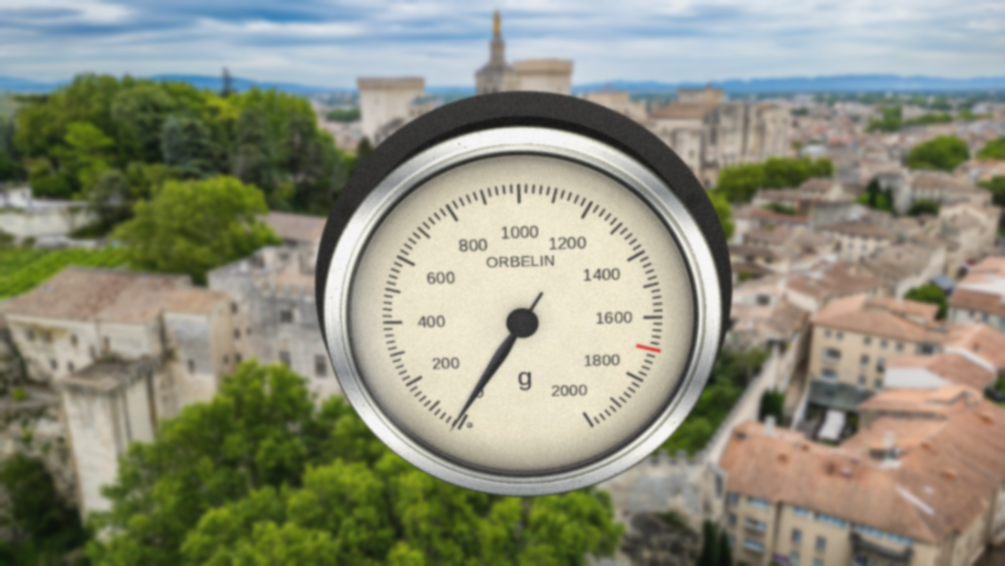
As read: value=20 unit=g
